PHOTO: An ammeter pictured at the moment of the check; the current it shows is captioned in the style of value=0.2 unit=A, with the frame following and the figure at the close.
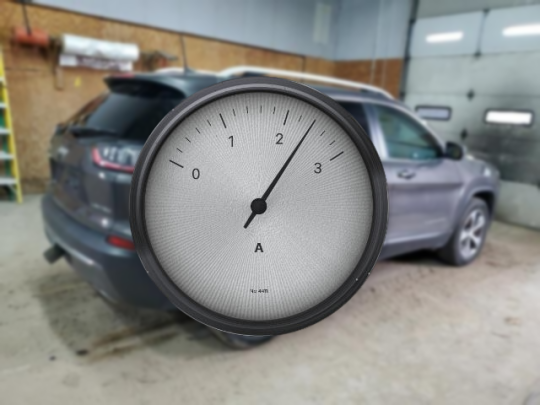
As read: value=2.4 unit=A
